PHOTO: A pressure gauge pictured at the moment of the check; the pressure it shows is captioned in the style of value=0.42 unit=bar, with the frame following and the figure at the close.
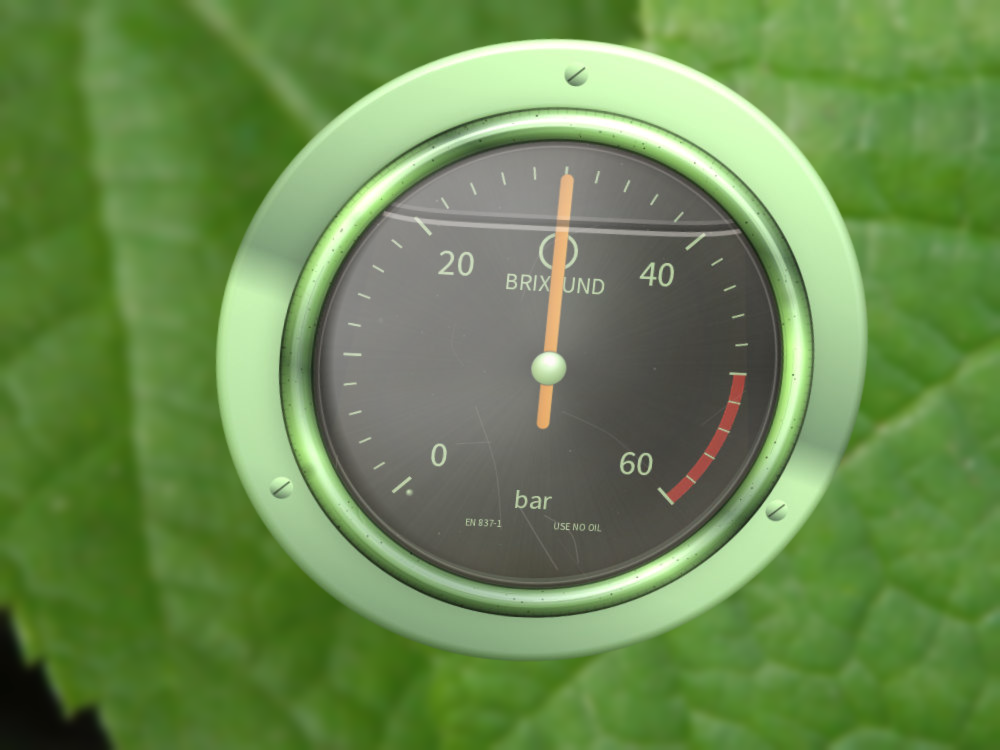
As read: value=30 unit=bar
